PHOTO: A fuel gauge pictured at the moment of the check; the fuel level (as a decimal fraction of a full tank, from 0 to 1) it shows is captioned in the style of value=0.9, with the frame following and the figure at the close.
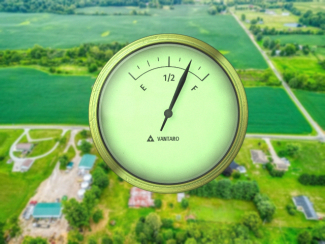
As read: value=0.75
